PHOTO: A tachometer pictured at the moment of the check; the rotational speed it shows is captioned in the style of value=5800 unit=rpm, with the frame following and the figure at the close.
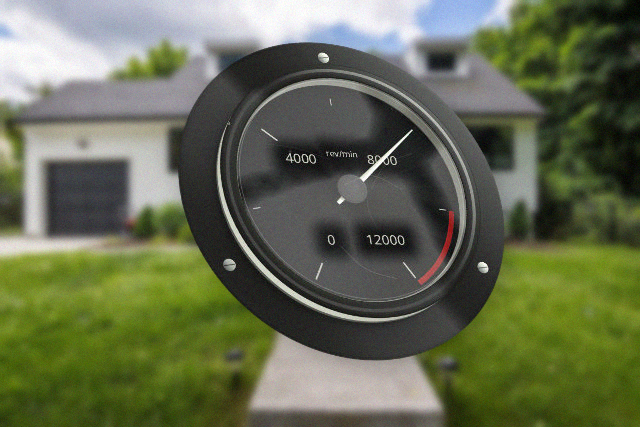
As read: value=8000 unit=rpm
